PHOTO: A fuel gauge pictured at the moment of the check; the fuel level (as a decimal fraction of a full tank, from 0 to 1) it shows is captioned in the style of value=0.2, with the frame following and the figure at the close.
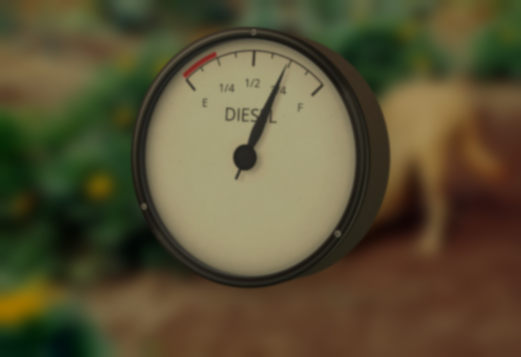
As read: value=0.75
